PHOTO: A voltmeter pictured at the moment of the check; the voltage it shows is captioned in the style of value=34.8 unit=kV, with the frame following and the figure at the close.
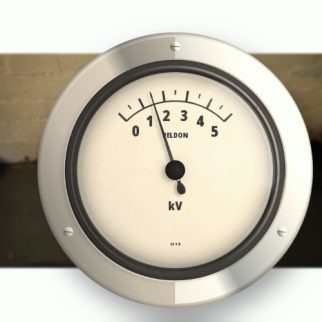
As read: value=1.5 unit=kV
